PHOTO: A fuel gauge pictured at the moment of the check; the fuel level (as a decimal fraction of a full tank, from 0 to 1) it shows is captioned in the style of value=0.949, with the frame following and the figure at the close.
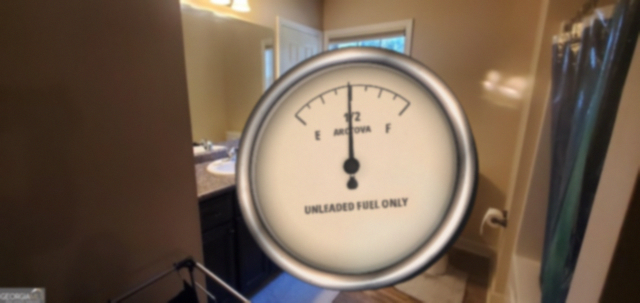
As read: value=0.5
